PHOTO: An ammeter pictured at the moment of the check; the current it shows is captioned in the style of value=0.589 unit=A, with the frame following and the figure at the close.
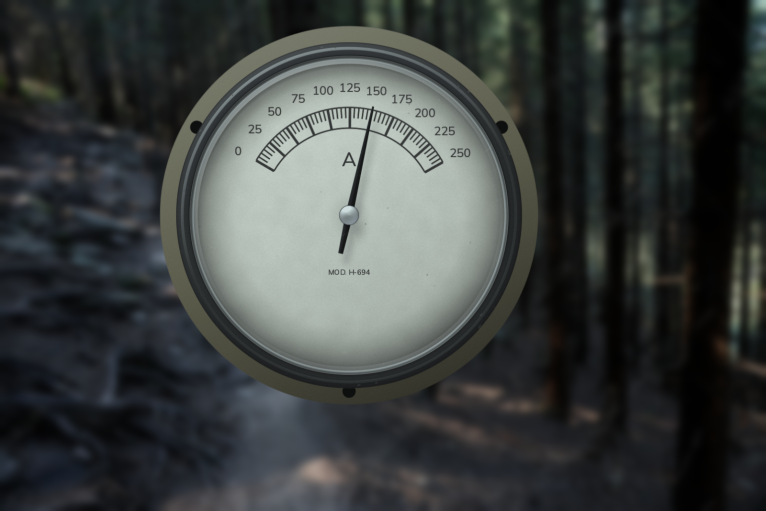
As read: value=150 unit=A
